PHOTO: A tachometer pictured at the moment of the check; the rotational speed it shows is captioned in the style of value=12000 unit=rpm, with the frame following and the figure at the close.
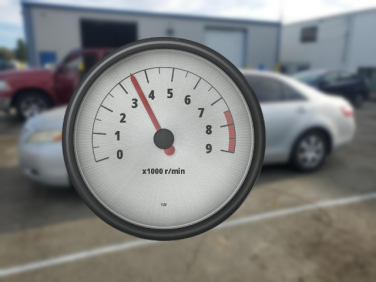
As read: value=3500 unit=rpm
